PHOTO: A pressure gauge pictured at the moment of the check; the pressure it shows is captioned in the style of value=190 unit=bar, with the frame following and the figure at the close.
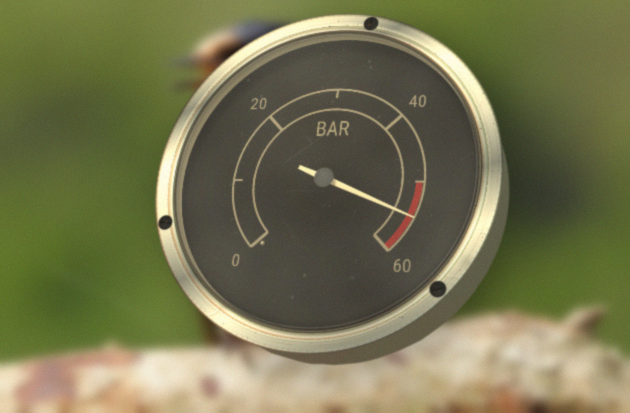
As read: value=55 unit=bar
